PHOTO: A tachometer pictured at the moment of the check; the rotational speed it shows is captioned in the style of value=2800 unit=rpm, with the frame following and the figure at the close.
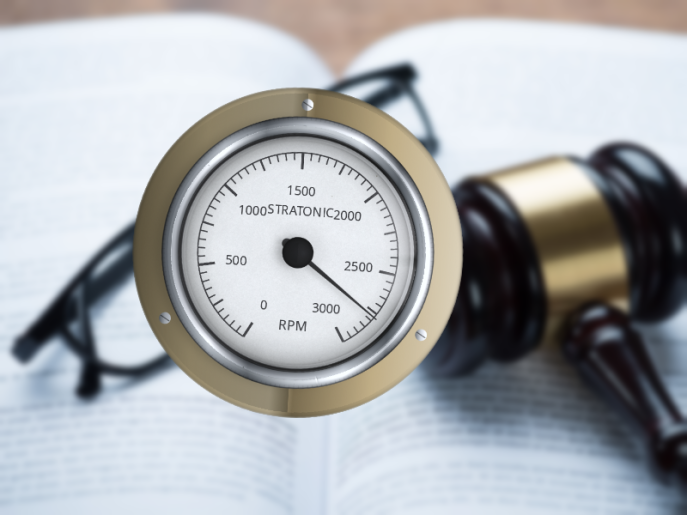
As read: value=2775 unit=rpm
